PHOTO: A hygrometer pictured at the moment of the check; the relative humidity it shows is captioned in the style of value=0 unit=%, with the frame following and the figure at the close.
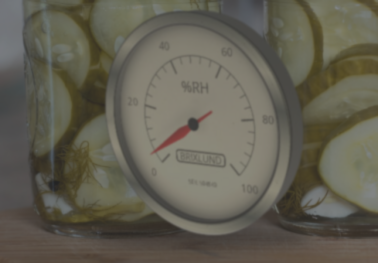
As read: value=4 unit=%
